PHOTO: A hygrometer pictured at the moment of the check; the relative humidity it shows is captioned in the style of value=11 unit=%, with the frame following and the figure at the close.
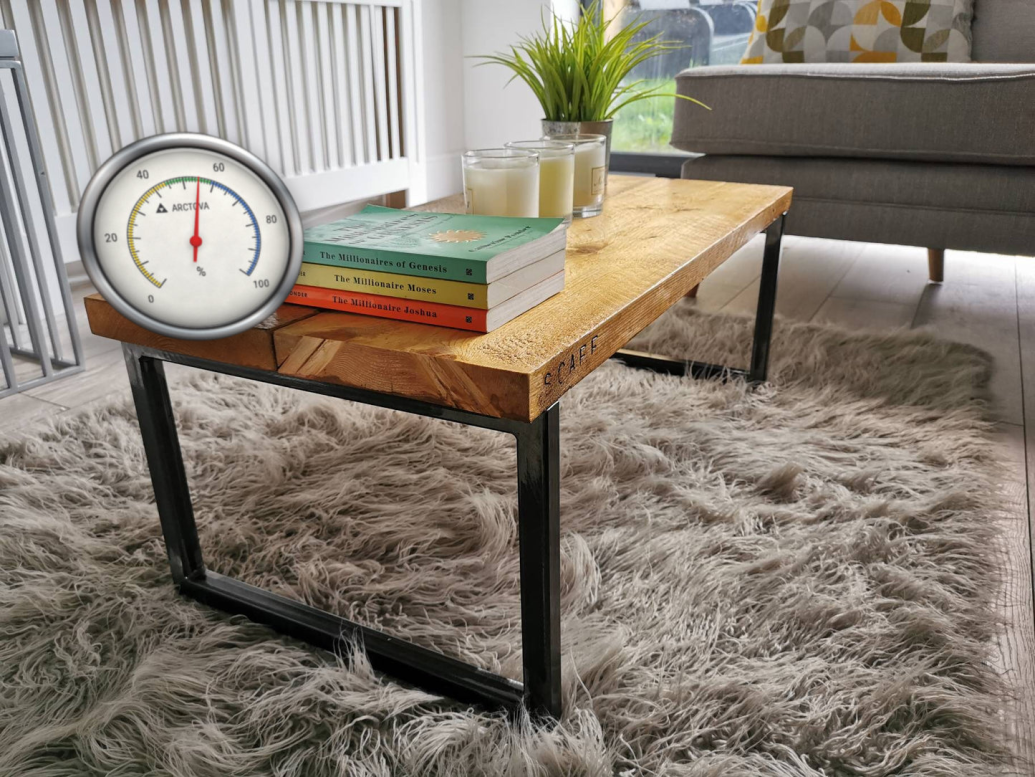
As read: value=55 unit=%
